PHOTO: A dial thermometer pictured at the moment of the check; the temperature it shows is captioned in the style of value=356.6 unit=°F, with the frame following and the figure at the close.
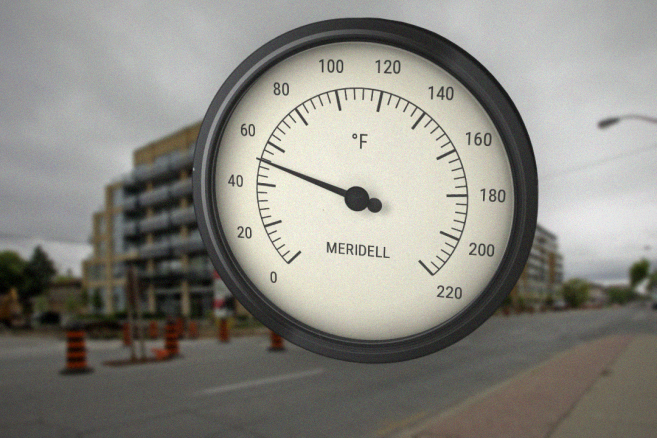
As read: value=52 unit=°F
